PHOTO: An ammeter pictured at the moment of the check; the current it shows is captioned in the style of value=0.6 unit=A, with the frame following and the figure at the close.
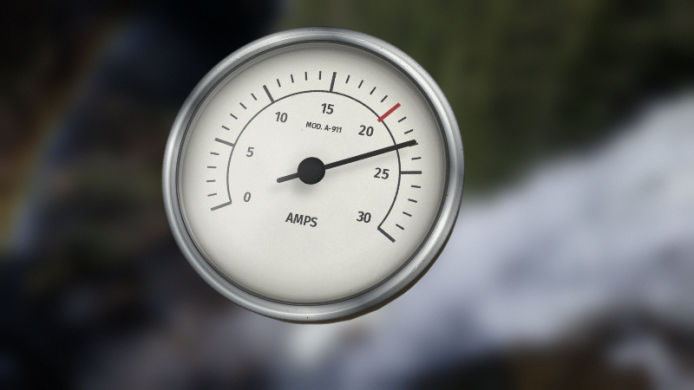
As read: value=23 unit=A
